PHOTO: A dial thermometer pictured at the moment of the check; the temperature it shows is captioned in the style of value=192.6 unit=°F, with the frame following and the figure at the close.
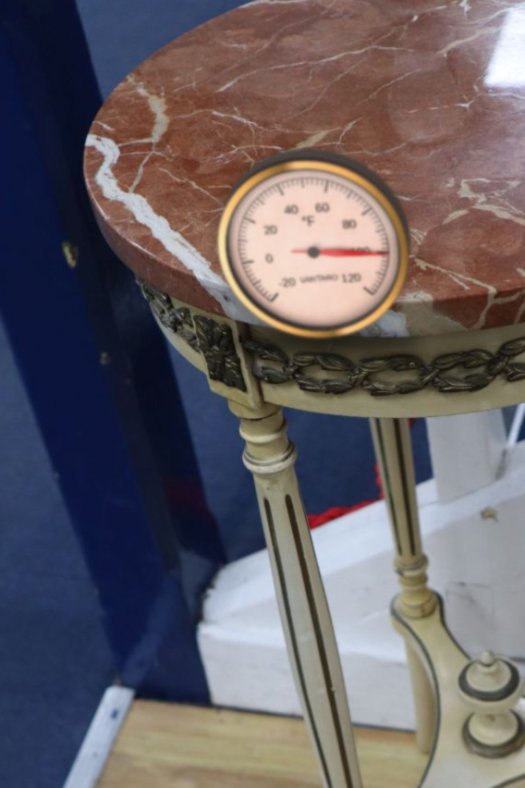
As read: value=100 unit=°F
